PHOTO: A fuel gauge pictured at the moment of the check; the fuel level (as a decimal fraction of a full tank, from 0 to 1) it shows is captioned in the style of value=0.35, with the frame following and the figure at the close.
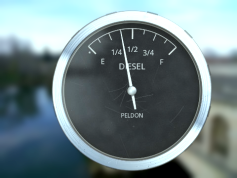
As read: value=0.375
